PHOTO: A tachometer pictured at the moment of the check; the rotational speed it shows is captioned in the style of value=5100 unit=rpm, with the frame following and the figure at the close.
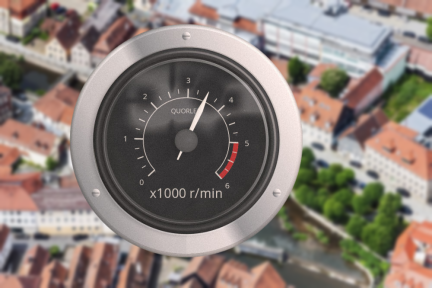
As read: value=3500 unit=rpm
